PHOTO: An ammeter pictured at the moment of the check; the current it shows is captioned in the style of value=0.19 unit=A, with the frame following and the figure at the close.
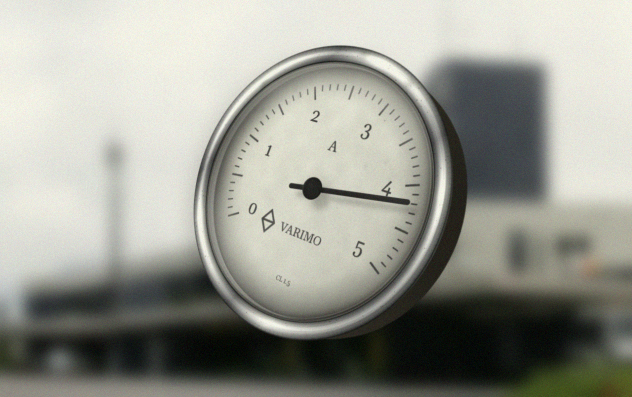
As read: value=4.2 unit=A
